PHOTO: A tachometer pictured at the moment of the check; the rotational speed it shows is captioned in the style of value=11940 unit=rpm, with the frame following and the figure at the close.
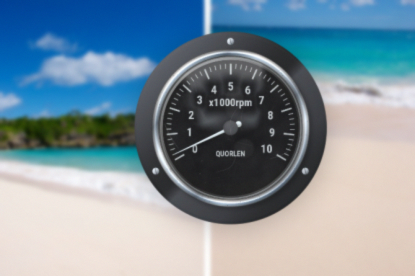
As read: value=200 unit=rpm
